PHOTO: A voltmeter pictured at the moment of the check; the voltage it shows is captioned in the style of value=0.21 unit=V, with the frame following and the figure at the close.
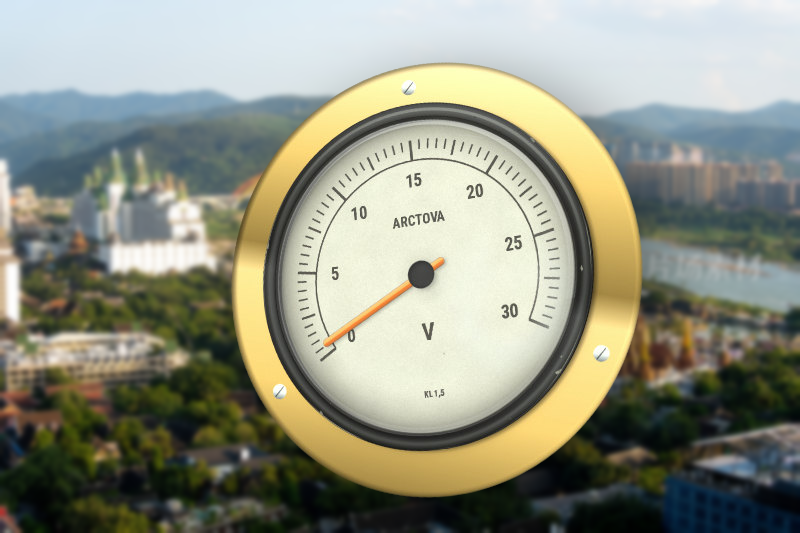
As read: value=0.5 unit=V
